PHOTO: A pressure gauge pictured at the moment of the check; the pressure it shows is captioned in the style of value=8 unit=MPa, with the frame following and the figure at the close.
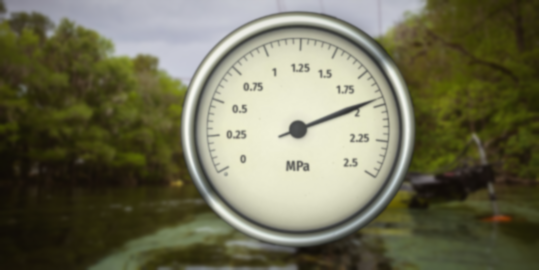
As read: value=1.95 unit=MPa
